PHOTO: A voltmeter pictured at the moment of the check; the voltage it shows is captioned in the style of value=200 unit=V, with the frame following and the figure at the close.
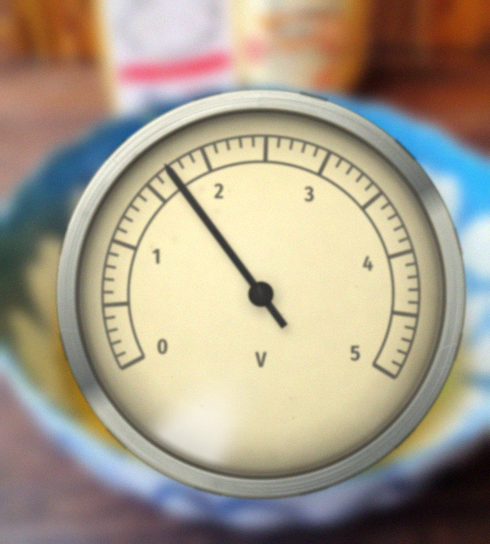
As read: value=1.7 unit=V
